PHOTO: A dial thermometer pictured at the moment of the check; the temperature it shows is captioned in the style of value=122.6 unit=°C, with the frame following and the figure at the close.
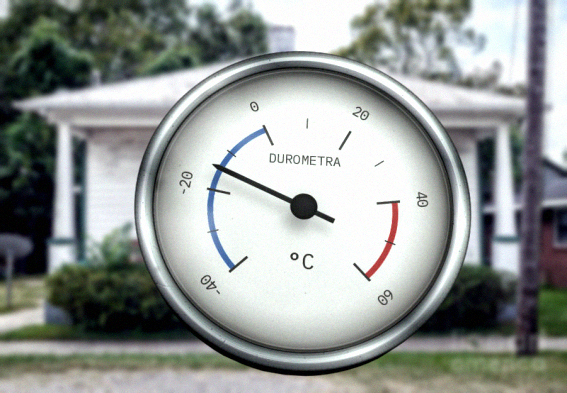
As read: value=-15 unit=°C
